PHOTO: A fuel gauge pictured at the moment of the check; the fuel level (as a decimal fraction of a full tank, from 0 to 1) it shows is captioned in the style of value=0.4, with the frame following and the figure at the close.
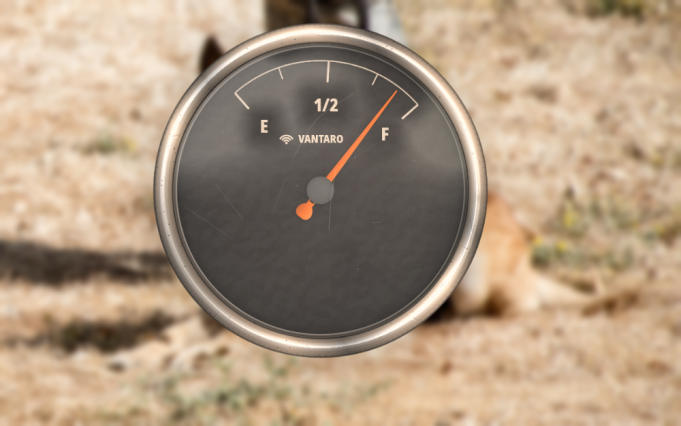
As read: value=0.875
